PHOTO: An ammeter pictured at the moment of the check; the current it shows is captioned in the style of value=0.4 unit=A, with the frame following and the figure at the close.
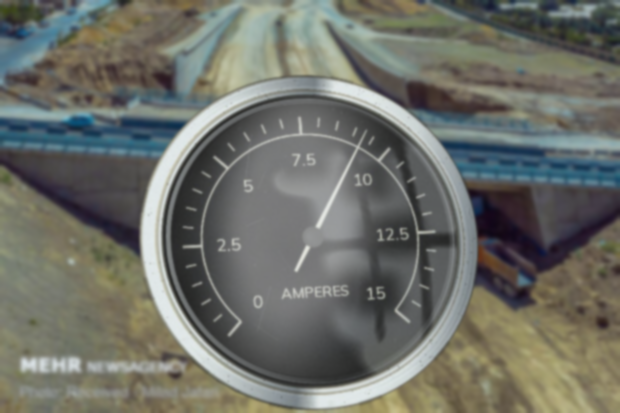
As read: value=9.25 unit=A
